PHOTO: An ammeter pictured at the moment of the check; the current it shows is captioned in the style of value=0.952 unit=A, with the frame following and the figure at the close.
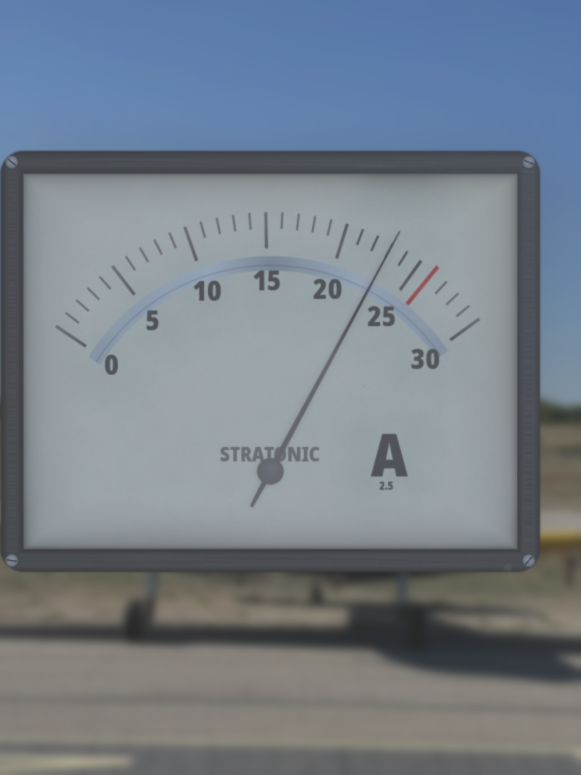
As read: value=23 unit=A
